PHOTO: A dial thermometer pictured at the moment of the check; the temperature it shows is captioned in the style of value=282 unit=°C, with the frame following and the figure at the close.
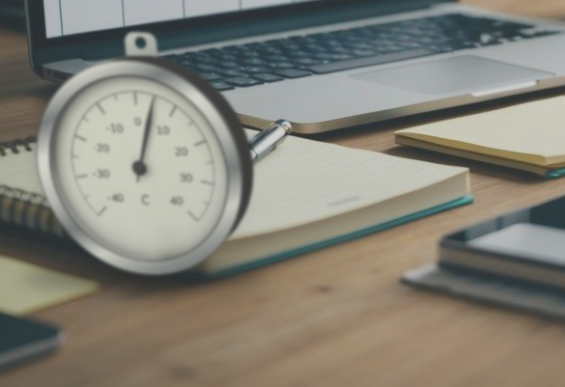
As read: value=5 unit=°C
